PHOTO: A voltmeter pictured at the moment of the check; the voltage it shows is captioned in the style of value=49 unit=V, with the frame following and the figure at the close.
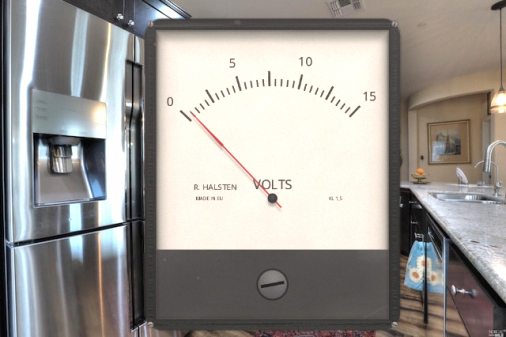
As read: value=0.5 unit=V
